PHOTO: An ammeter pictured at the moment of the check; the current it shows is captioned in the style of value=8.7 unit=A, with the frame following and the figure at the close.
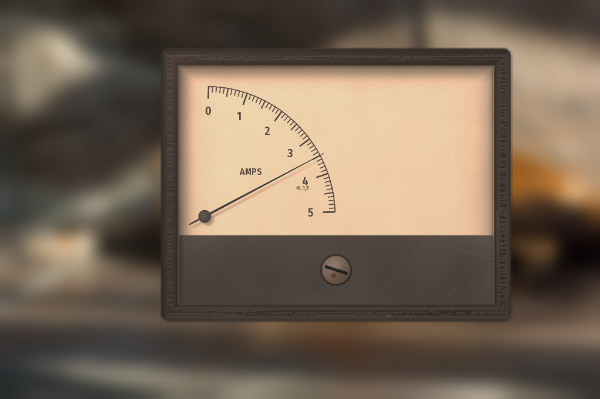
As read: value=3.5 unit=A
